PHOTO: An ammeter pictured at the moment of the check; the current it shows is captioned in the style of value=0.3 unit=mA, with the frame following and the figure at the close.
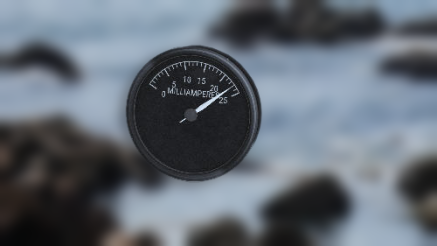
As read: value=23 unit=mA
